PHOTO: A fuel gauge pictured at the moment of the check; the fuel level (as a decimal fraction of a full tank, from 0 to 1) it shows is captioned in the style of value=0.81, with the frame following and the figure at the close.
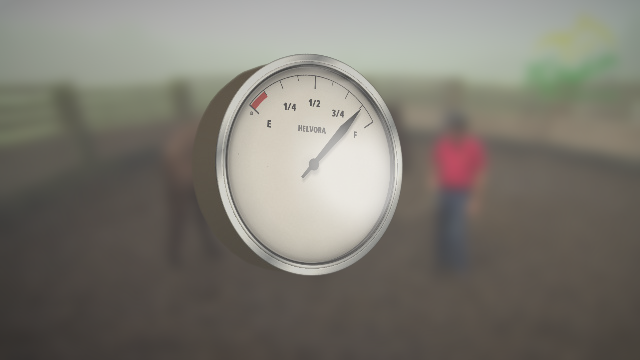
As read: value=0.875
